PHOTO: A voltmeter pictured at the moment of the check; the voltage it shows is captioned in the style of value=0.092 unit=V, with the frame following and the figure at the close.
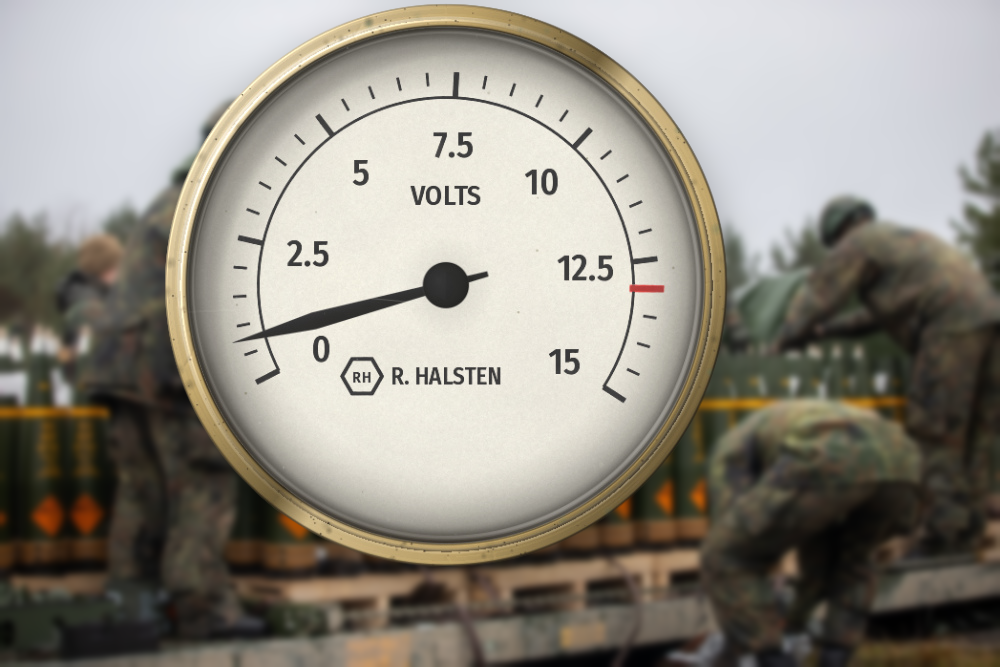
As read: value=0.75 unit=V
